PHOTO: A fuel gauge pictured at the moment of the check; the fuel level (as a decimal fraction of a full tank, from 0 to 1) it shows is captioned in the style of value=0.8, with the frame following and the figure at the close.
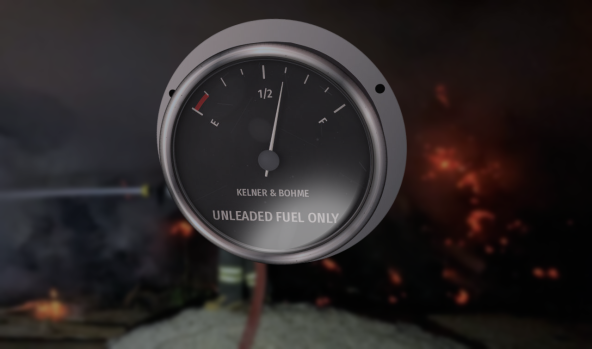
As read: value=0.625
